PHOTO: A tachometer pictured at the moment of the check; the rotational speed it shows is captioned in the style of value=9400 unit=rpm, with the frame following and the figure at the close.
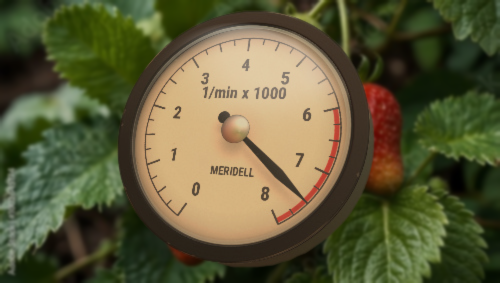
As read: value=7500 unit=rpm
